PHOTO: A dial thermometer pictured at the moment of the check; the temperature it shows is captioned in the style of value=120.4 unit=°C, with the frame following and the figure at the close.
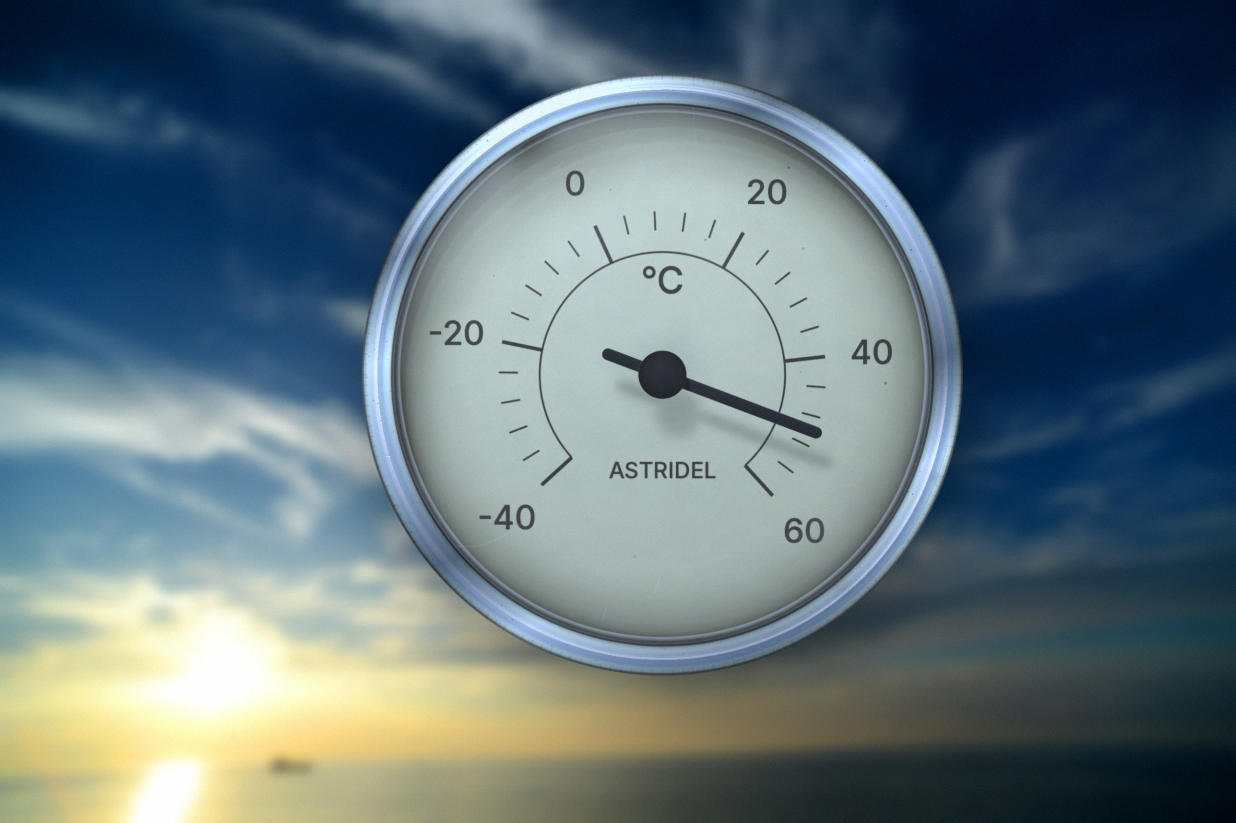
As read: value=50 unit=°C
